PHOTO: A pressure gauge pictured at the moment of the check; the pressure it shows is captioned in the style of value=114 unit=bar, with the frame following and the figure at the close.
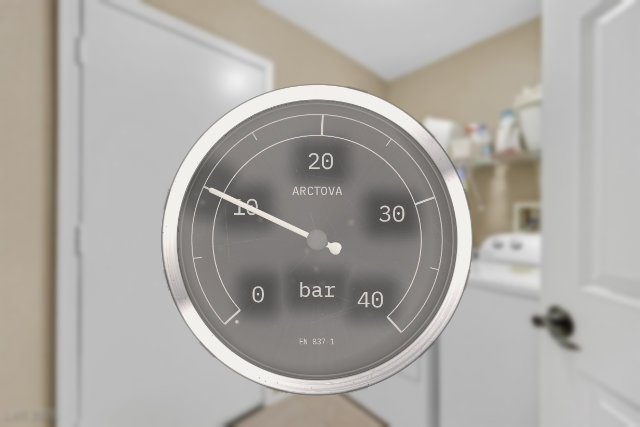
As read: value=10 unit=bar
